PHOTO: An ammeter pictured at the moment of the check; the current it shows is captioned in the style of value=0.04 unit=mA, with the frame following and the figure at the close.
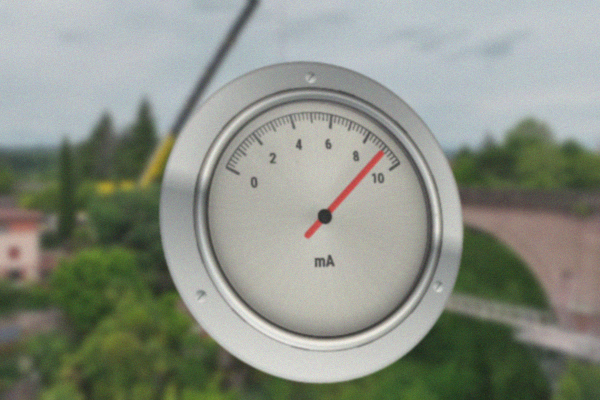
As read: value=9 unit=mA
